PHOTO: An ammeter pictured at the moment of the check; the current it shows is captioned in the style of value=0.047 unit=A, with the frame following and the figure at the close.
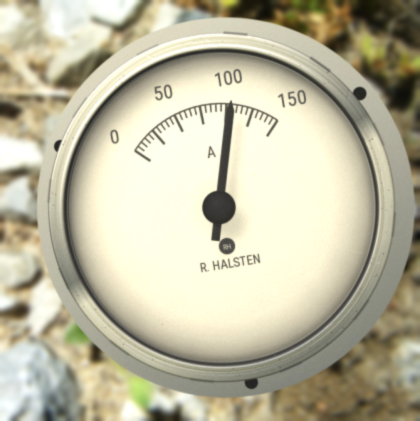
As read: value=105 unit=A
